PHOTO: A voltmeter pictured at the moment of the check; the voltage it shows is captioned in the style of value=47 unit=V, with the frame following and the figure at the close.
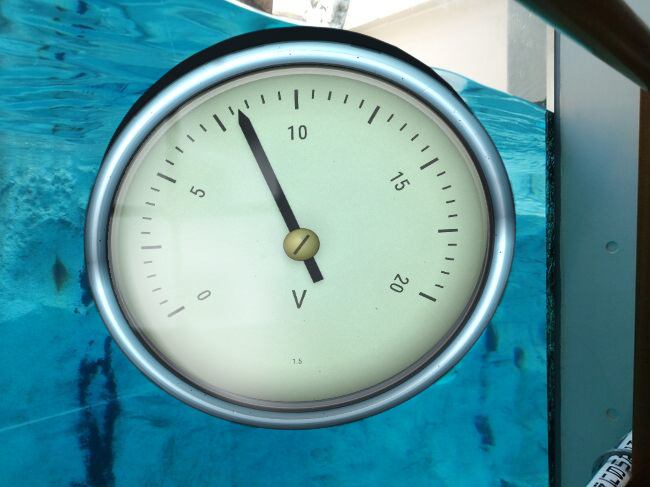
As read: value=8.25 unit=V
